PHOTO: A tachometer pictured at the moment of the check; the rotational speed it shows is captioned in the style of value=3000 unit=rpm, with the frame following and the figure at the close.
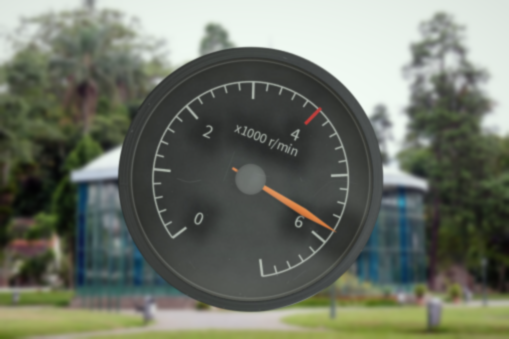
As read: value=5800 unit=rpm
